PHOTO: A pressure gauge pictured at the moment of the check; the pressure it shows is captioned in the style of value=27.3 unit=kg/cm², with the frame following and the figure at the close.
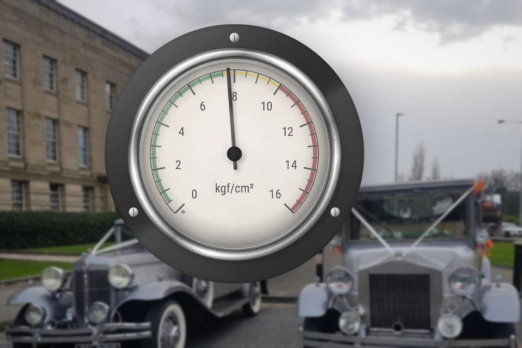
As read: value=7.75 unit=kg/cm²
